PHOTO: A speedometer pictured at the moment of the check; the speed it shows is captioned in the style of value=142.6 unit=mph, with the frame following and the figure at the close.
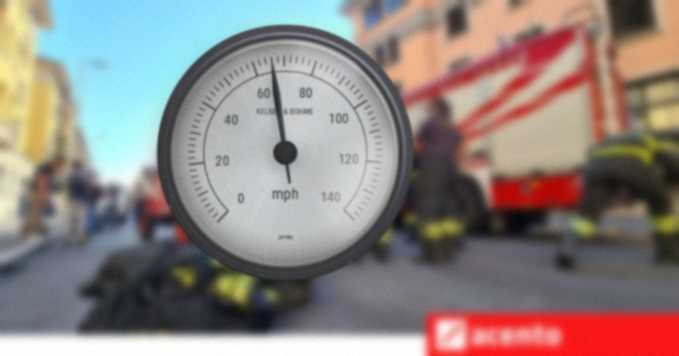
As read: value=66 unit=mph
